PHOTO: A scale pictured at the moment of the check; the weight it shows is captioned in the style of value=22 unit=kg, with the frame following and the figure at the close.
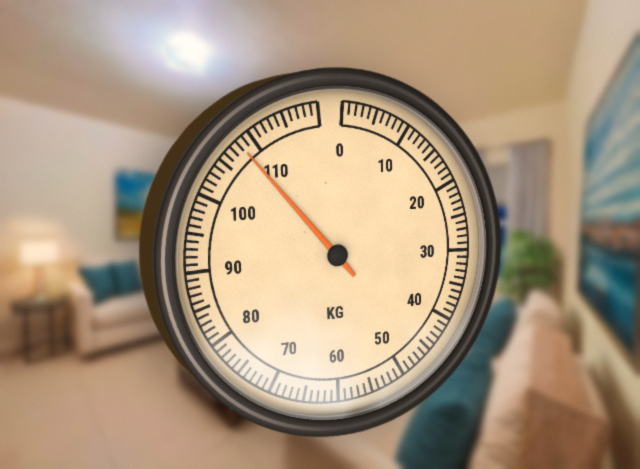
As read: value=108 unit=kg
